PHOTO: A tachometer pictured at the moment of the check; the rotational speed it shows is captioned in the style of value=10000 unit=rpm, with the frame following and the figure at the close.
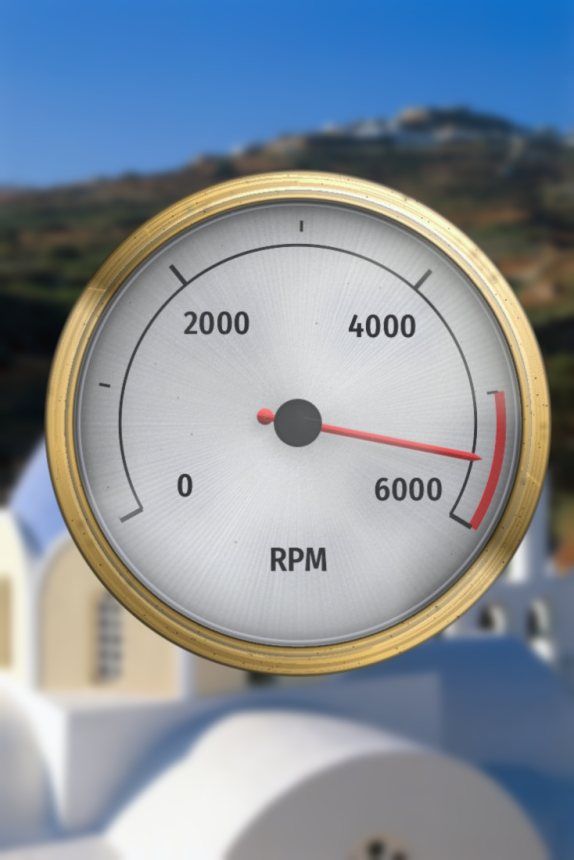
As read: value=5500 unit=rpm
